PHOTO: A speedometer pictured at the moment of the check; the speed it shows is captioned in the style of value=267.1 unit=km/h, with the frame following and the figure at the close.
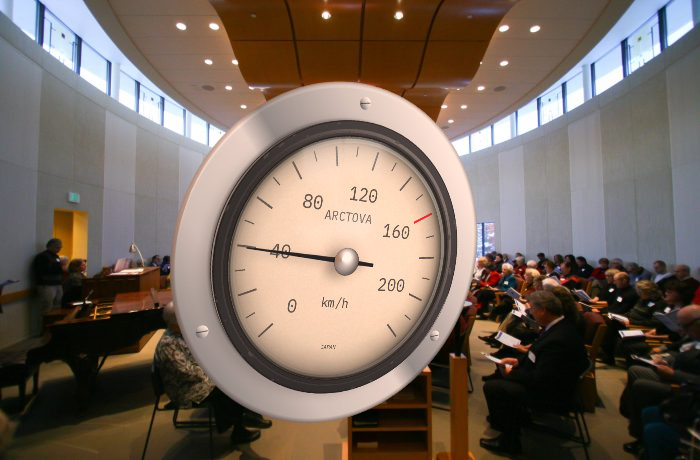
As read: value=40 unit=km/h
